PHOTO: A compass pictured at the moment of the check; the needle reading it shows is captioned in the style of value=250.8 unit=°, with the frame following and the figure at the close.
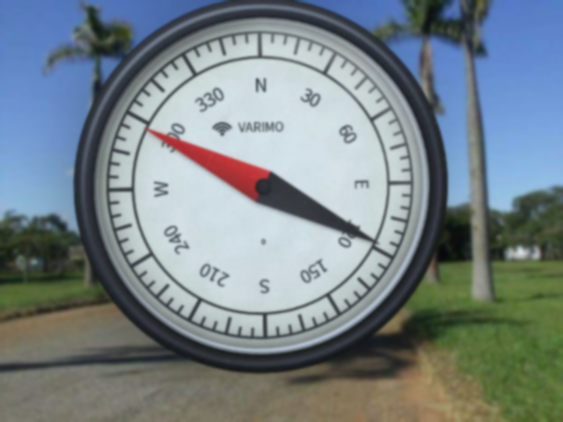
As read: value=297.5 unit=°
